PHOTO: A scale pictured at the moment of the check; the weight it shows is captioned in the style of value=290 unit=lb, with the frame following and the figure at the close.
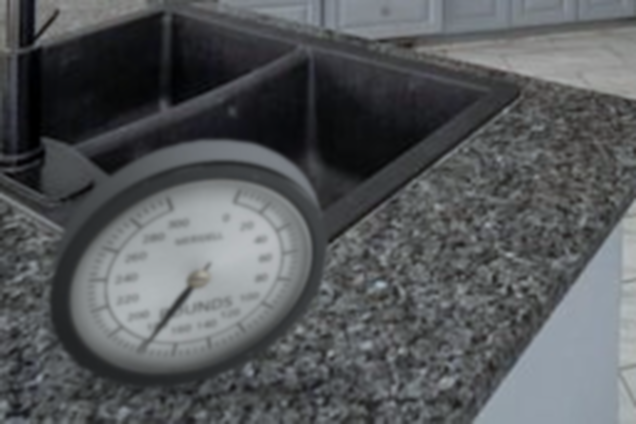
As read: value=180 unit=lb
